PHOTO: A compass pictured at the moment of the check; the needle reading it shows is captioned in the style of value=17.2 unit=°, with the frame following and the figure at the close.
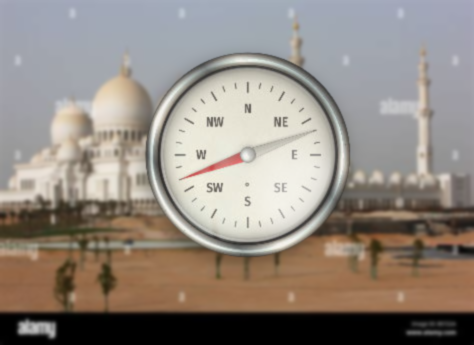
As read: value=250 unit=°
